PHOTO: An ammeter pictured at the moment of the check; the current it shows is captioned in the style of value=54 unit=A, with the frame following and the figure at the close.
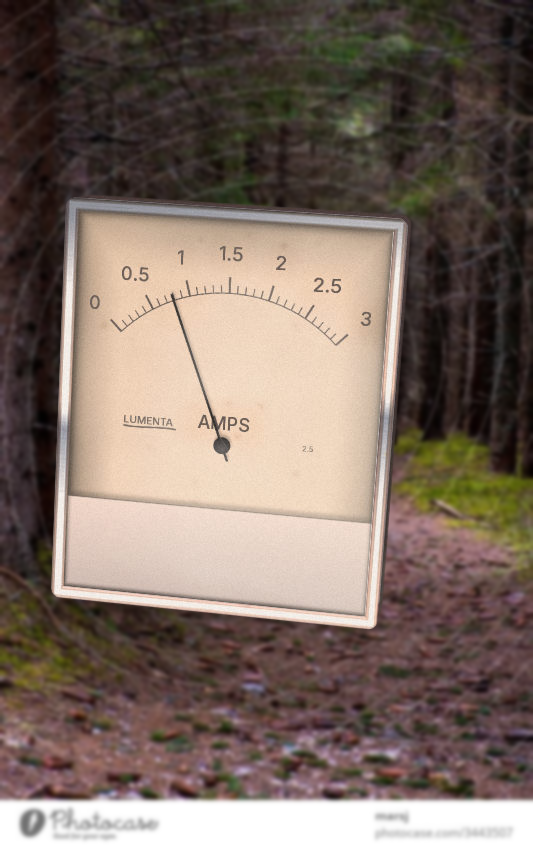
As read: value=0.8 unit=A
